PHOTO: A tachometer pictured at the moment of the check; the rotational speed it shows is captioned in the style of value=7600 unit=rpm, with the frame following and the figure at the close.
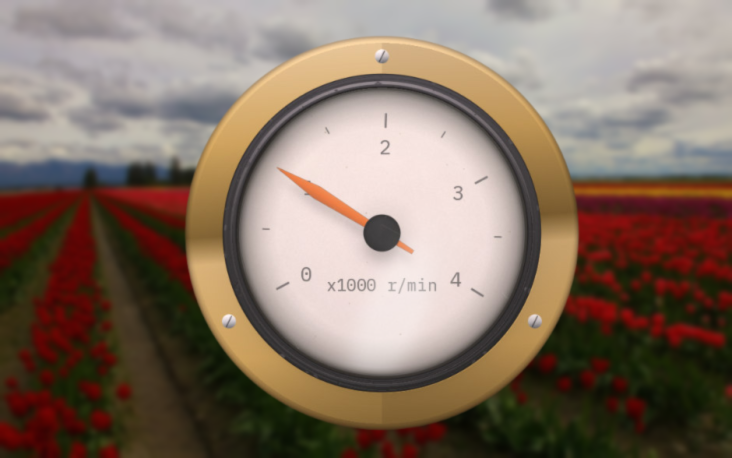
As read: value=1000 unit=rpm
